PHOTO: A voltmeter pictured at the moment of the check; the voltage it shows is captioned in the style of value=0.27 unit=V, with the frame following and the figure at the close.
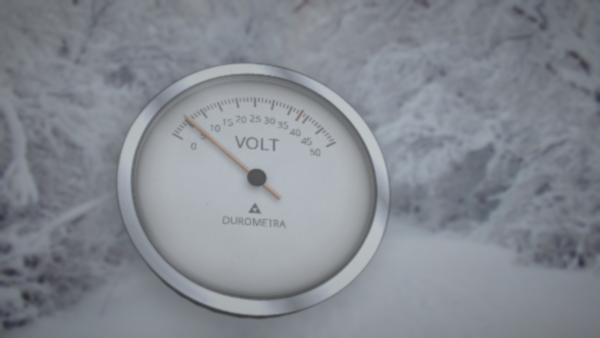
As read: value=5 unit=V
